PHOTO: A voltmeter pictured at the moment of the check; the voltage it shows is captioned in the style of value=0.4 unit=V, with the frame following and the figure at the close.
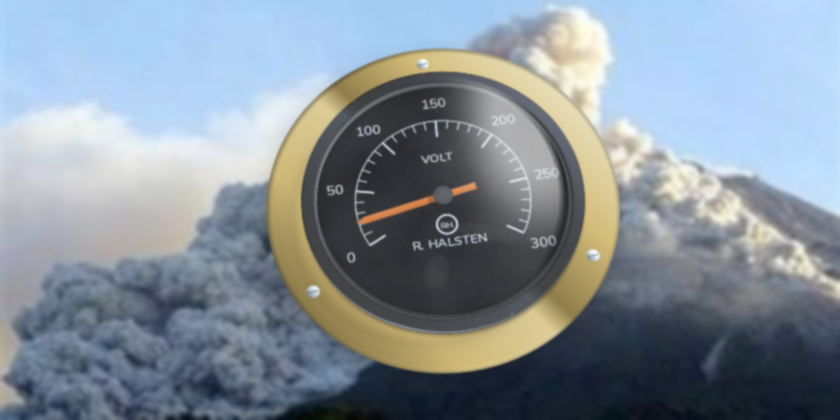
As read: value=20 unit=V
